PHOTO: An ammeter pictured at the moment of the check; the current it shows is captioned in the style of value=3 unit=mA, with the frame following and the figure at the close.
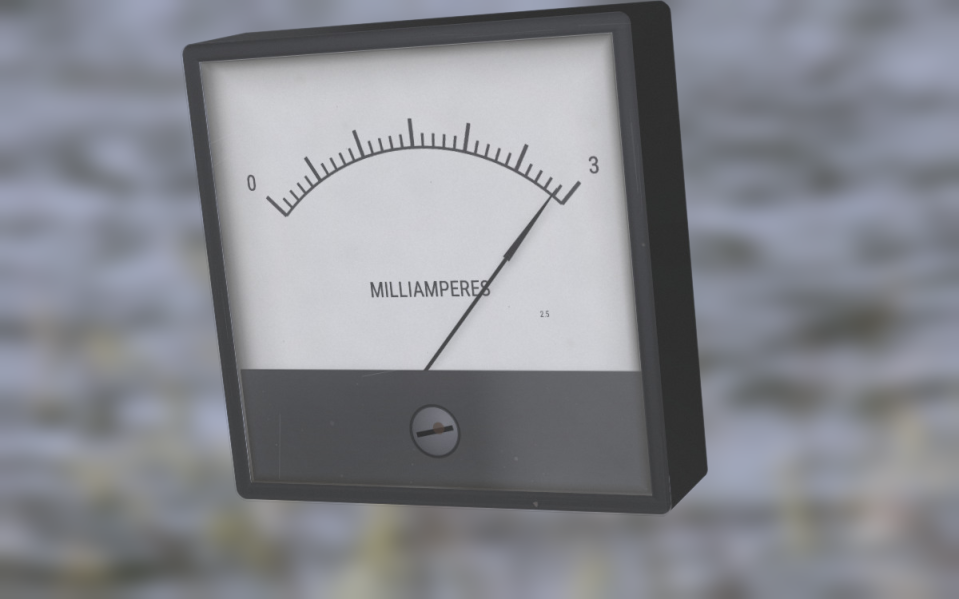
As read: value=2.9 unit=mA
